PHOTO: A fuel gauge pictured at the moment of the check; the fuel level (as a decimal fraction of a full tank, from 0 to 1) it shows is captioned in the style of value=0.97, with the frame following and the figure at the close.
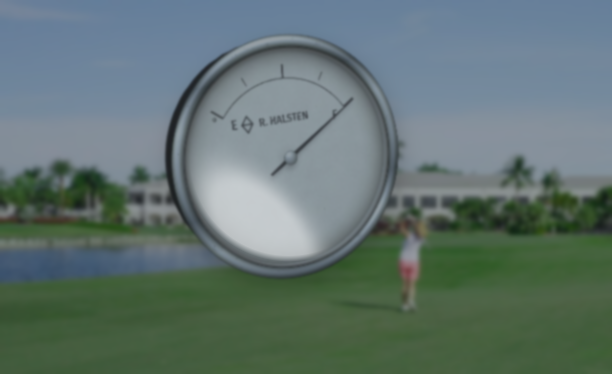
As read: value=1
